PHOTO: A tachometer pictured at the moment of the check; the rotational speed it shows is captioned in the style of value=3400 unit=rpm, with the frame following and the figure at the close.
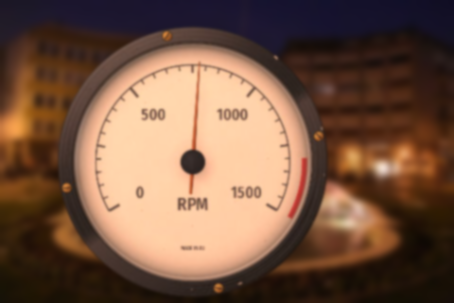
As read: value=775 unit=rpm
